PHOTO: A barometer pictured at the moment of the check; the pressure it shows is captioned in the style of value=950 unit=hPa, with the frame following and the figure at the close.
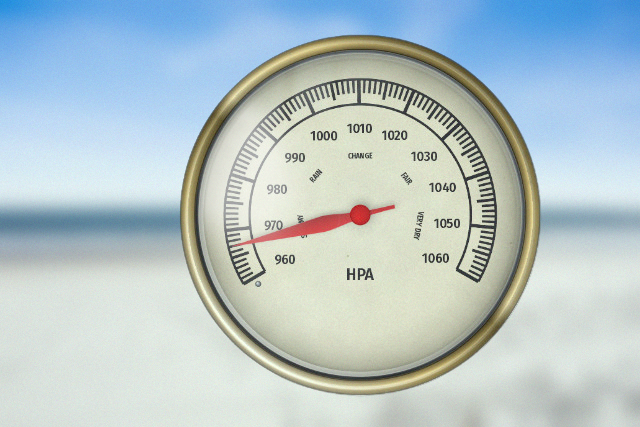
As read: value=967 unit=hPa
